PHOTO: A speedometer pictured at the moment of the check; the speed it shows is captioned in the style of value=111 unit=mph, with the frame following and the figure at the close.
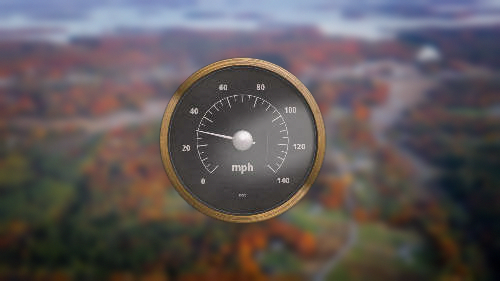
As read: value=30 unit=mph
